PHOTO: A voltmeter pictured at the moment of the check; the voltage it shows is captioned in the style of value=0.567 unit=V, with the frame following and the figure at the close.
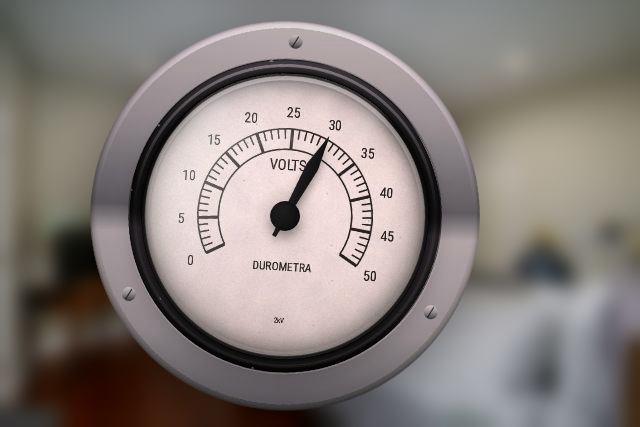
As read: value=30 unit=V
